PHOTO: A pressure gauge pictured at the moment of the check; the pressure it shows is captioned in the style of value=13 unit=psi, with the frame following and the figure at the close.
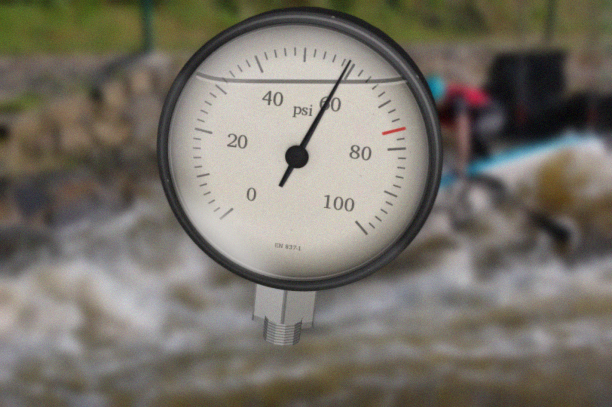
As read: value=59 unit=psi
